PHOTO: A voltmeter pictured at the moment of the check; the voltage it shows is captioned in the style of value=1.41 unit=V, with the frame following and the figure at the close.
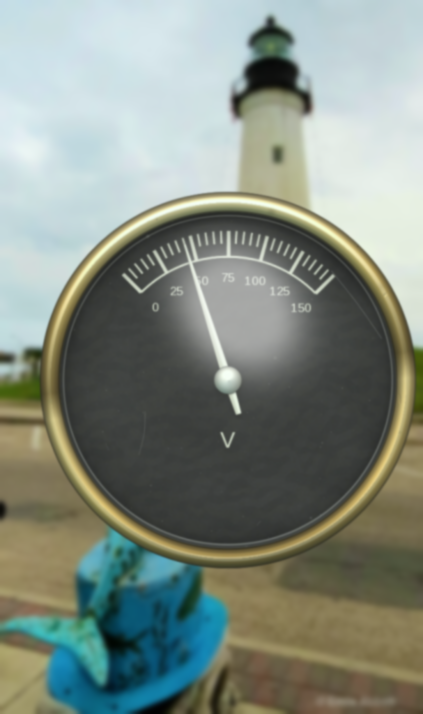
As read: value=45 unit=V
